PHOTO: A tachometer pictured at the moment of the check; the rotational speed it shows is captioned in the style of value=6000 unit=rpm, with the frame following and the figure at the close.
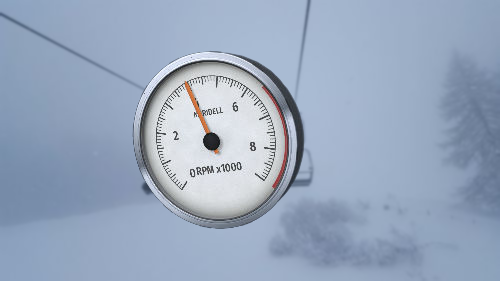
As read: value=4000 unit=rpm
